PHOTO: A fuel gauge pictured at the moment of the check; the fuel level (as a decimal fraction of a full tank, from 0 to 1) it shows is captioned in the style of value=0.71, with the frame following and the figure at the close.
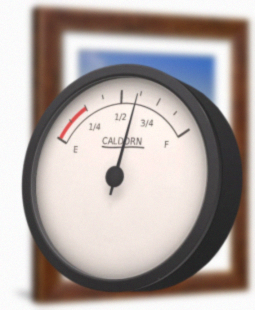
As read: value=0.625
